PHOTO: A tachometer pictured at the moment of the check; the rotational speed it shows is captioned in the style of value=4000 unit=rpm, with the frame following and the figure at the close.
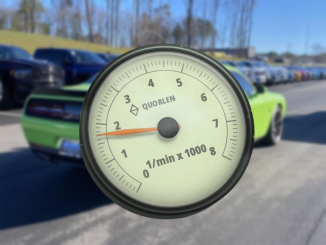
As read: value=1700 unit=rpm
